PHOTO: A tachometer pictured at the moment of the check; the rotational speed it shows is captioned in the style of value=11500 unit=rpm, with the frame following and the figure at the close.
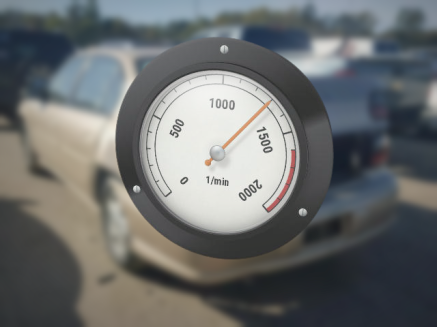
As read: value=1300 unit=rpm
